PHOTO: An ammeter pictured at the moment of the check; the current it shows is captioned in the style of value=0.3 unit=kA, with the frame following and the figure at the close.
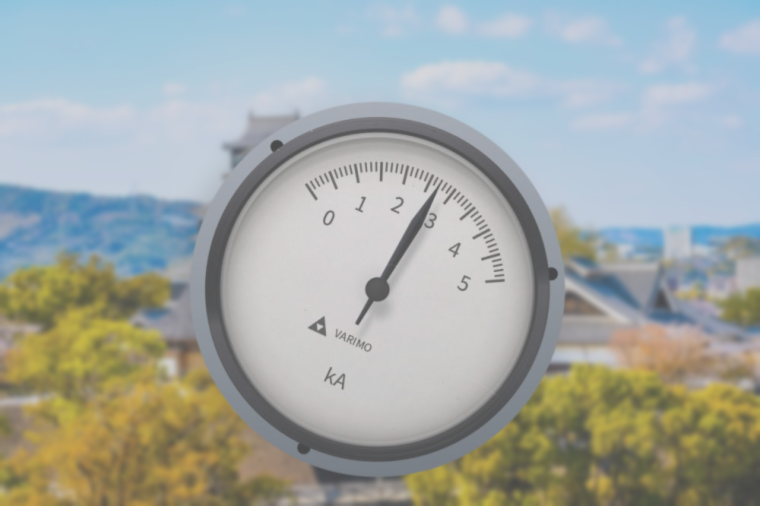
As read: value=2.7 unit=kA
